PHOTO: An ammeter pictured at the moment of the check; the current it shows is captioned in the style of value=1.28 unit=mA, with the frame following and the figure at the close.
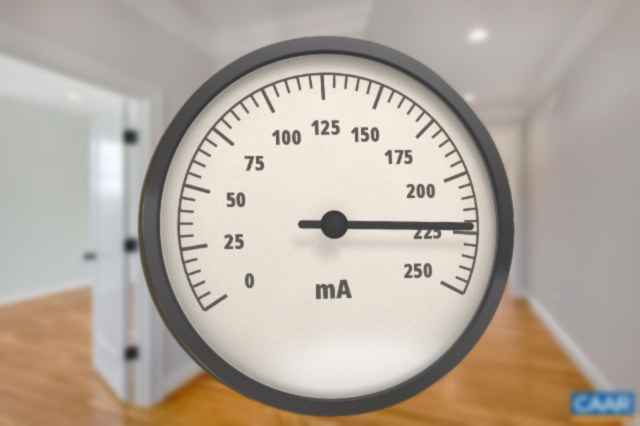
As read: value=222.5 unit=mA
